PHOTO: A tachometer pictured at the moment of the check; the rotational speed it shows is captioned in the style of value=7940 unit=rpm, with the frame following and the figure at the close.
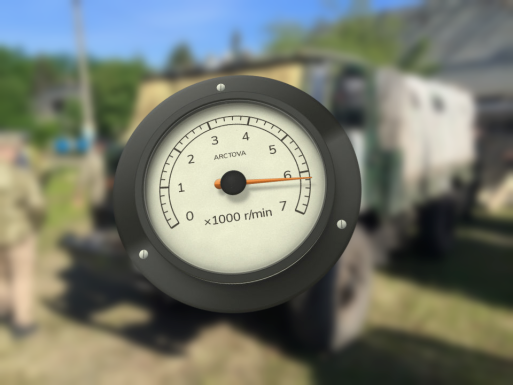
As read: value=6200 unit=rpm
